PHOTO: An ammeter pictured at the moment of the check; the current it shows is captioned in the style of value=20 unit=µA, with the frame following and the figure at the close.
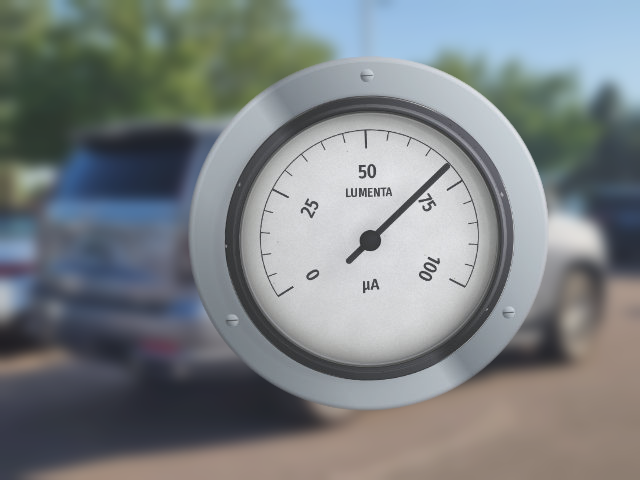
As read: value=70 unit=µA
